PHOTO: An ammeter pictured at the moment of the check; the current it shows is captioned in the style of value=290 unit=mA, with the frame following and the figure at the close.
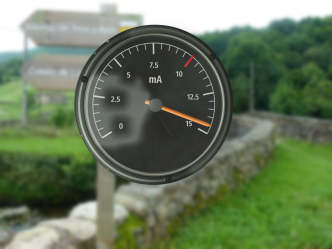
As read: value=14.5 unit=mA
